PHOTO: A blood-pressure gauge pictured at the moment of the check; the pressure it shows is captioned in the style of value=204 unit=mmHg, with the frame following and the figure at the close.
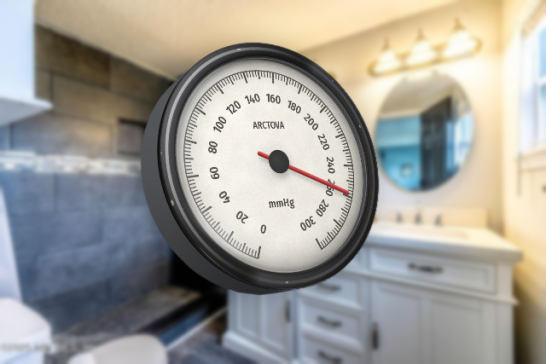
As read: value=260 unit=mmHg
